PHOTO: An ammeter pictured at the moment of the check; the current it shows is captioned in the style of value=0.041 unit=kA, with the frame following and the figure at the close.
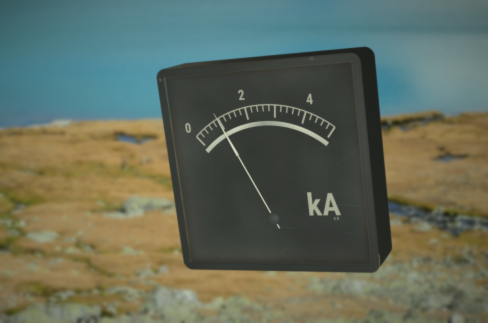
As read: value=1 unit=kA
